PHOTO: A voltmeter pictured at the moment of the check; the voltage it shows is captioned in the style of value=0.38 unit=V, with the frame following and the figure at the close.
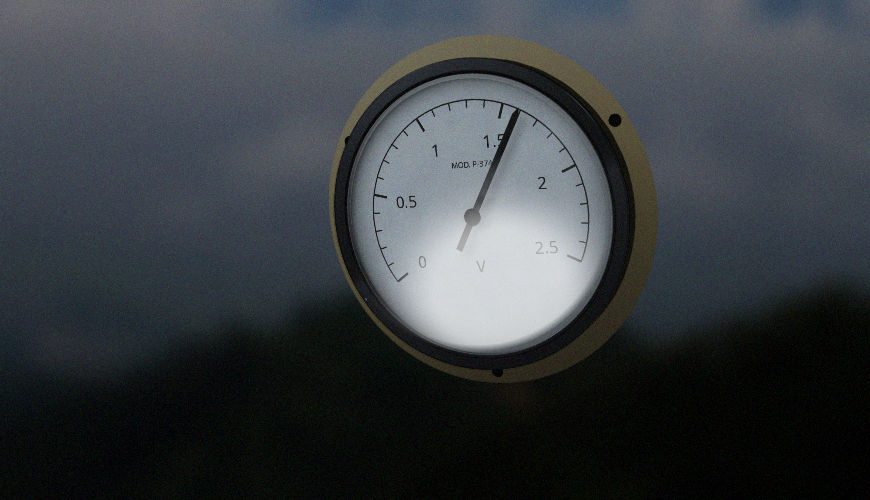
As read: value=1.6 unit=V
